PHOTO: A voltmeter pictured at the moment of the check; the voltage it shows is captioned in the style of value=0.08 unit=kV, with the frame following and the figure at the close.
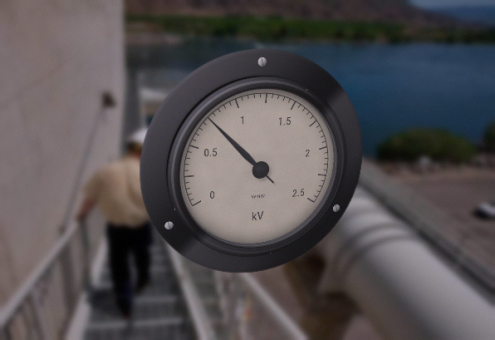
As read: value=0.75 unit=kV
